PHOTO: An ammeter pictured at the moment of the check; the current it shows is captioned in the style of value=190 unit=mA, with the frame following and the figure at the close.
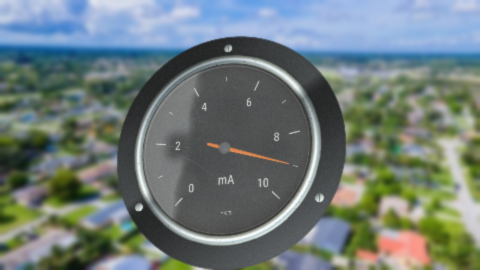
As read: value=9 unit=mA
